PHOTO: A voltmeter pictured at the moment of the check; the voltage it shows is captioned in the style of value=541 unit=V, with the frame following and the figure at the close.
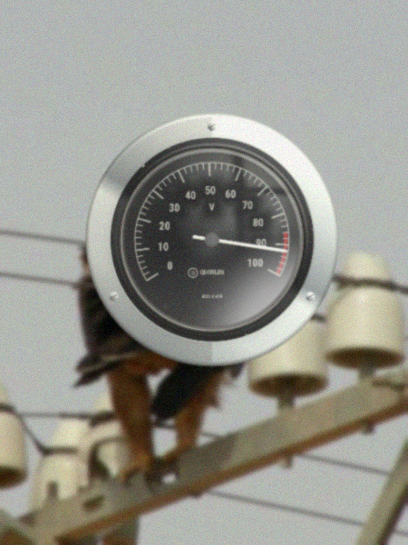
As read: value=92 unit=V
